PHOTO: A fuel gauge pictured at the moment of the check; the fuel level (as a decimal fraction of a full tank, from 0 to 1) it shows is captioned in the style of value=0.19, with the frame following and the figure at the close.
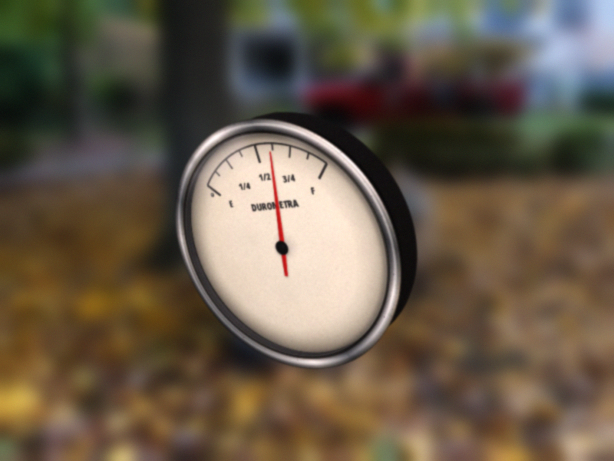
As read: value=0.625
